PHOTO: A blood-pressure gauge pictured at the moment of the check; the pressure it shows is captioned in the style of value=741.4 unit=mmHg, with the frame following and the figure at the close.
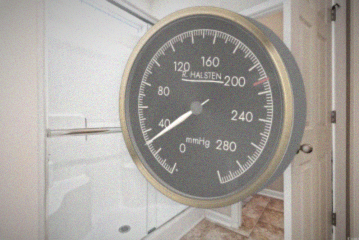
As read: value=30 unit=mmHg
